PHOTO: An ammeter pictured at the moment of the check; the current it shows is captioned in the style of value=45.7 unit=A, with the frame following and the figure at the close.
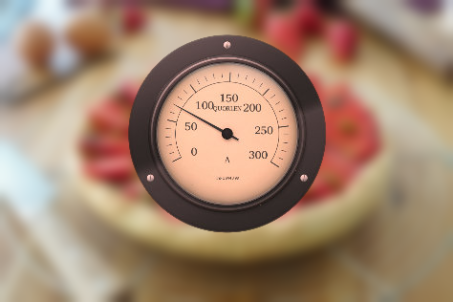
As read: value=70 unit=A
